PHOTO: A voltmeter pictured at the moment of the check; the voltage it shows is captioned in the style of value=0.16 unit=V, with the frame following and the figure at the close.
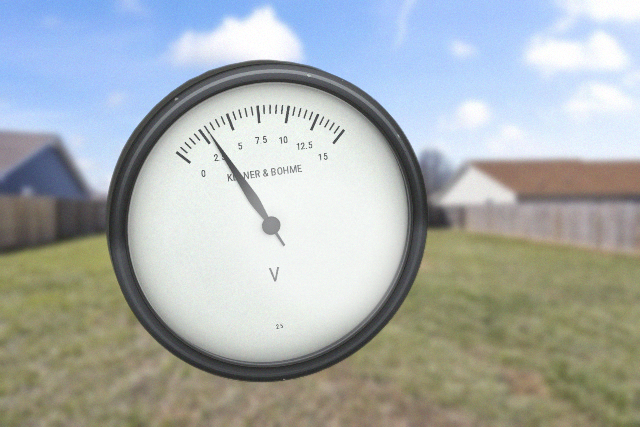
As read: value=3 unit=V
